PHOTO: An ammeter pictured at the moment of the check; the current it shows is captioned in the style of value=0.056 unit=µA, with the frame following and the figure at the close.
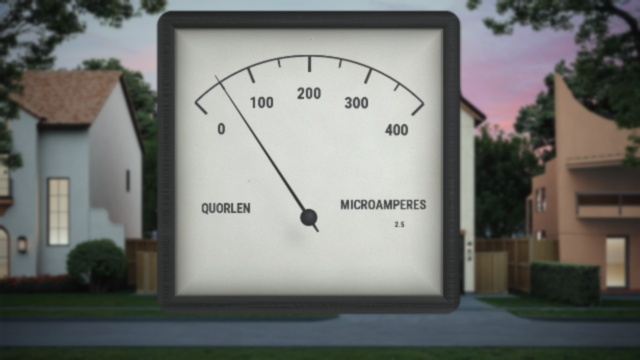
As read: value=50 unit=µA
